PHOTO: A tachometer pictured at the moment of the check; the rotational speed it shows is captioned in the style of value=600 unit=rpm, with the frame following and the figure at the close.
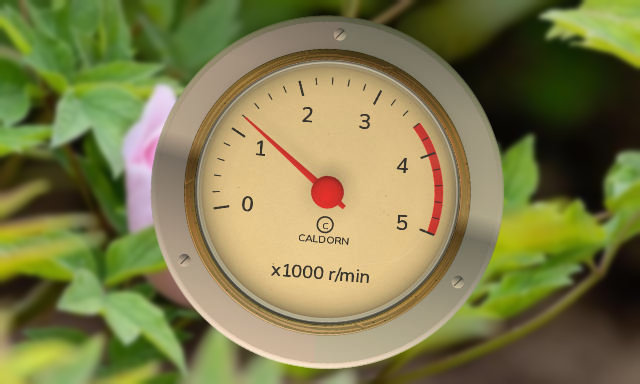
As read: value=1200 unit=rpm
